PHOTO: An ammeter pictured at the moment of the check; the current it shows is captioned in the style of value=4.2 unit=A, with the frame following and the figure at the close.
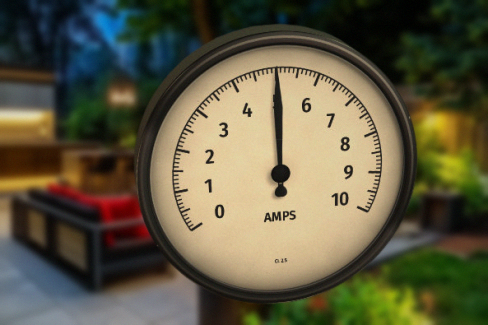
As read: value=5 unit=A
